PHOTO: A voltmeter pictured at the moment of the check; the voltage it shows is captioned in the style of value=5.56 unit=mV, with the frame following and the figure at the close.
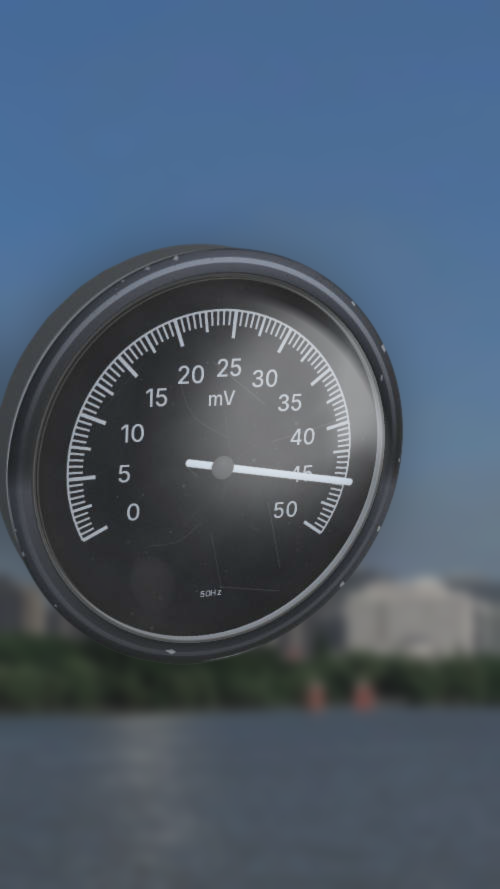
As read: value=45 unit=mV
